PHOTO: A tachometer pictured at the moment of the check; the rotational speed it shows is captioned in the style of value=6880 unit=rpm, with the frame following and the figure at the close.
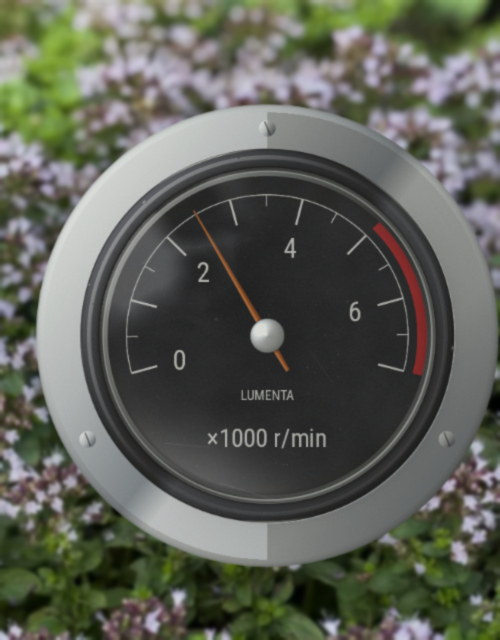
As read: value=2500 unit=rpm
